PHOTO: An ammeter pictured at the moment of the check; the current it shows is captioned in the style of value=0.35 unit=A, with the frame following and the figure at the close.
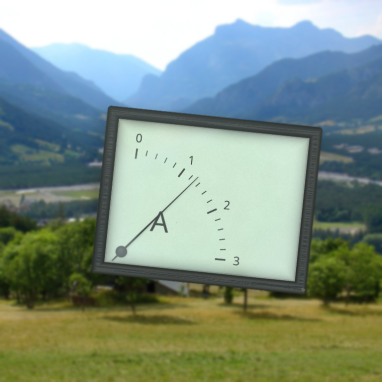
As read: value=1.3 unit=A
